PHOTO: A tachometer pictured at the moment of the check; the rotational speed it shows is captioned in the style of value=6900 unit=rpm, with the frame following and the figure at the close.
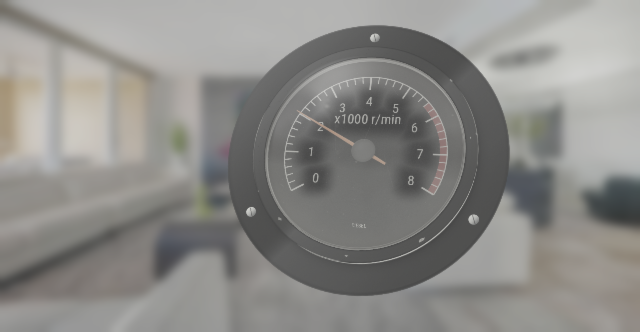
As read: value=2000 unit=rpm
